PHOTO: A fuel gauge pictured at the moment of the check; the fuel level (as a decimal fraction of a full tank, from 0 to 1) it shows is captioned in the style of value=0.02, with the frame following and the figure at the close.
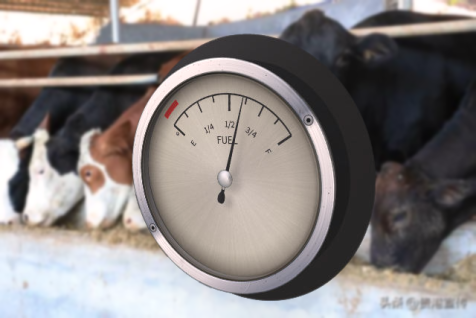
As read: value=0.625
